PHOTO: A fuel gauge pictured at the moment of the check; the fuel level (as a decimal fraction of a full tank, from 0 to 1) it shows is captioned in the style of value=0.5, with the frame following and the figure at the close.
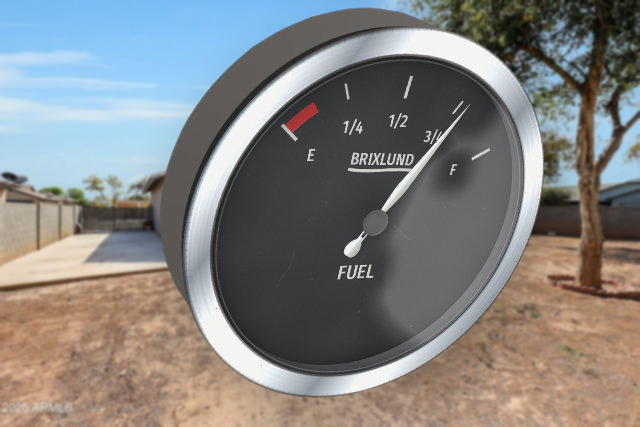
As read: value=0.75
